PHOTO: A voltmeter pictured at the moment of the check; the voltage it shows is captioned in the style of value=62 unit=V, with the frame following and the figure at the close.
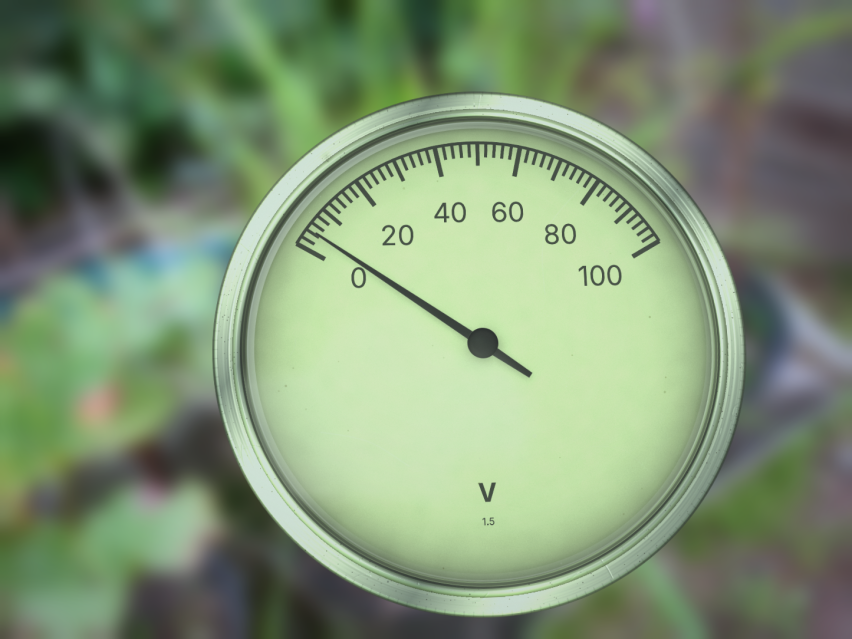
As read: value=4 unit=V
